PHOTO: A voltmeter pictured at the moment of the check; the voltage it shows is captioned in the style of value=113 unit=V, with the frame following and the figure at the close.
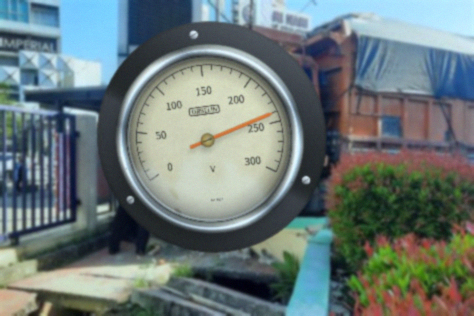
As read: value=240 unit=V
